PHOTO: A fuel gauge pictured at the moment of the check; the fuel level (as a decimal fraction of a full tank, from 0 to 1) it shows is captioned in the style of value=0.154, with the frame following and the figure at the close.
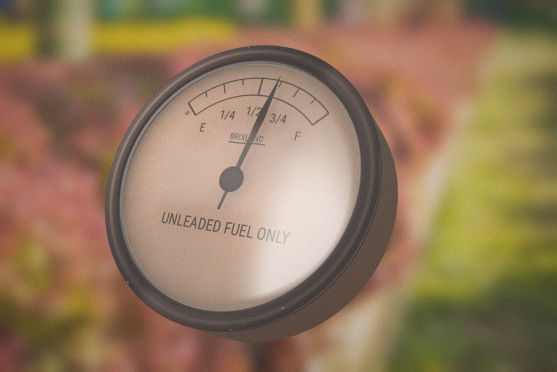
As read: value=0.625
